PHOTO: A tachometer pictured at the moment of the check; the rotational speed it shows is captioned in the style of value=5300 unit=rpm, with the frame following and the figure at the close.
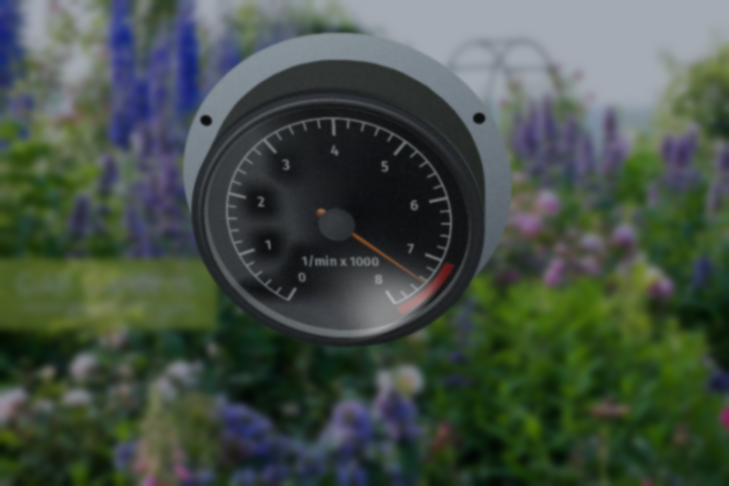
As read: value=7400 unit=rpm
